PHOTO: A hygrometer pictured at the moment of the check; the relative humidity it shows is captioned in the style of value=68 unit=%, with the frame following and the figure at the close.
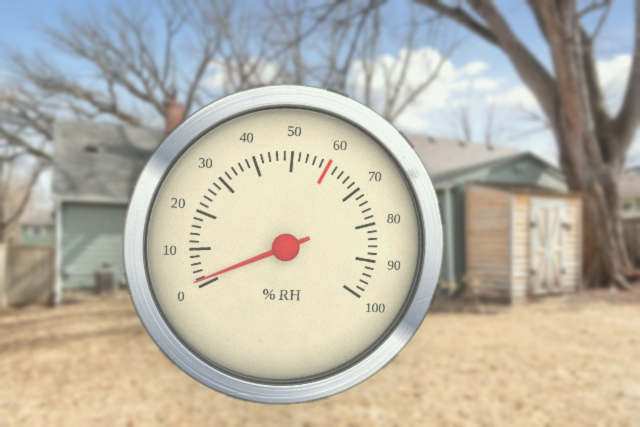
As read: value=2 unit=%
